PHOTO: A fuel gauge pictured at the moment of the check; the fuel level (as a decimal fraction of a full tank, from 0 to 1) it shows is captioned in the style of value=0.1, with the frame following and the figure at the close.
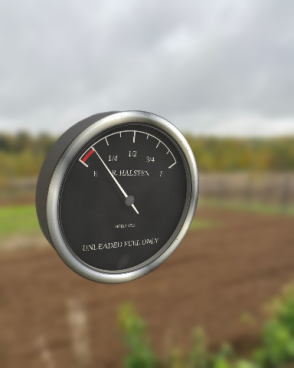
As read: value=0.125
